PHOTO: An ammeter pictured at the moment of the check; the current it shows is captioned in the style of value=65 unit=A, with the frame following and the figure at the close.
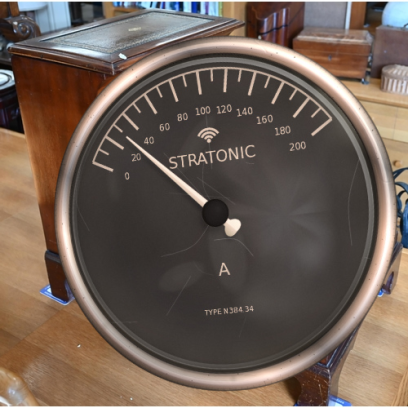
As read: value=30 unit=A
